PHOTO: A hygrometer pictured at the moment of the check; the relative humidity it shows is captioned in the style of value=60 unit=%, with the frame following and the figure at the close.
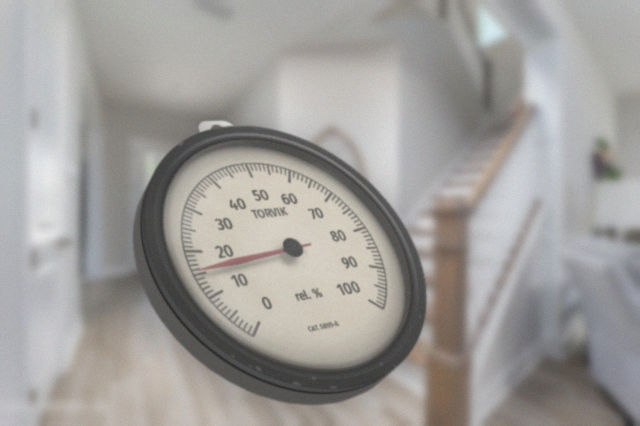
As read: value=15 unit=%
